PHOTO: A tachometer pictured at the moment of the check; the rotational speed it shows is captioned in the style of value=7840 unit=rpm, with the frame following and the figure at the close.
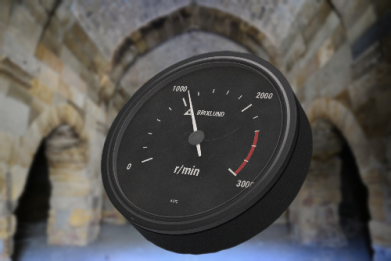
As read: value=1100 unit=rpm
